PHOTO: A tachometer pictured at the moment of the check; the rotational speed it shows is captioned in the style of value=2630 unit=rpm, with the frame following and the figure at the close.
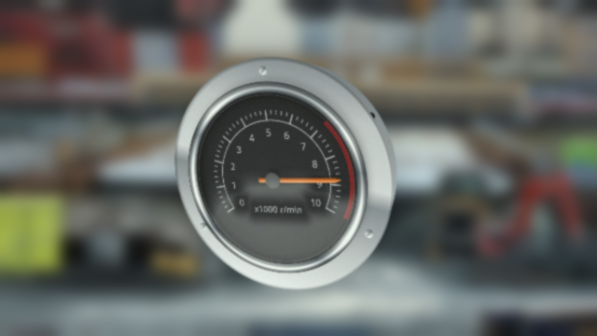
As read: value=8800 unit=rpm
